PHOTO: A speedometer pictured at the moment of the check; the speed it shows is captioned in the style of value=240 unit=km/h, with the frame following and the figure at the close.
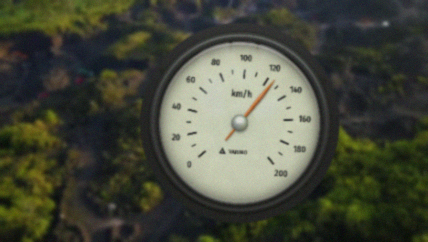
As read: value=125 unit=km/h
